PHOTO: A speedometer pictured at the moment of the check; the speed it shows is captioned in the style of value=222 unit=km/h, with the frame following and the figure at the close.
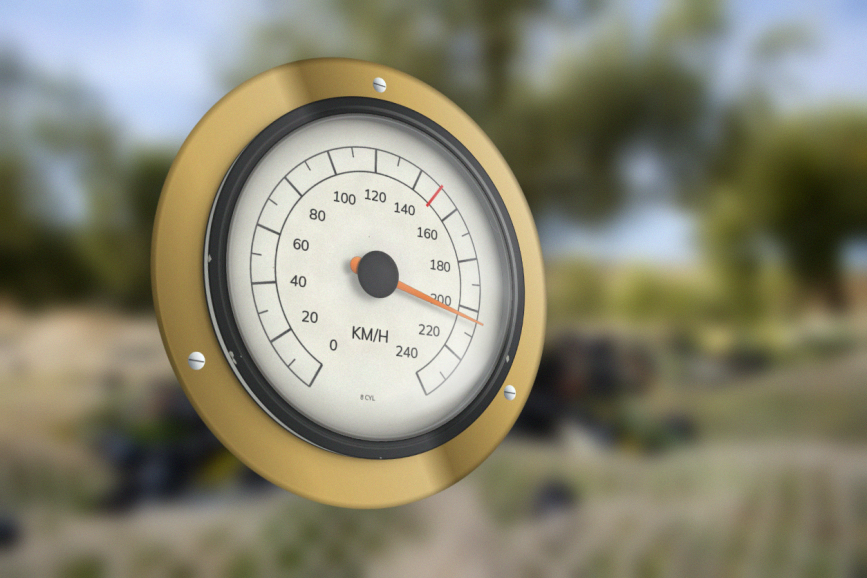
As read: value=205 unit=km/h
